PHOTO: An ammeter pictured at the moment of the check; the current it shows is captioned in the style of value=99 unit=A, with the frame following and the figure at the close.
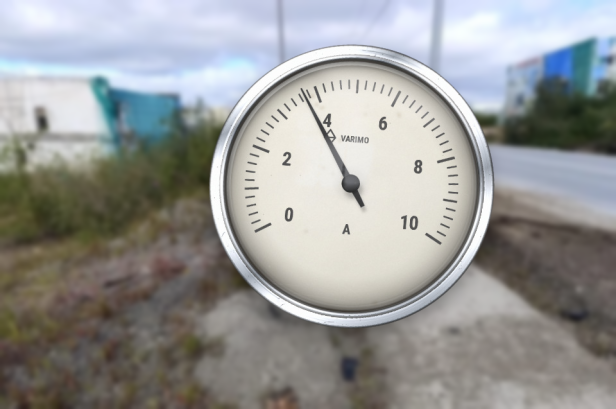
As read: value=3.7 unit=A
